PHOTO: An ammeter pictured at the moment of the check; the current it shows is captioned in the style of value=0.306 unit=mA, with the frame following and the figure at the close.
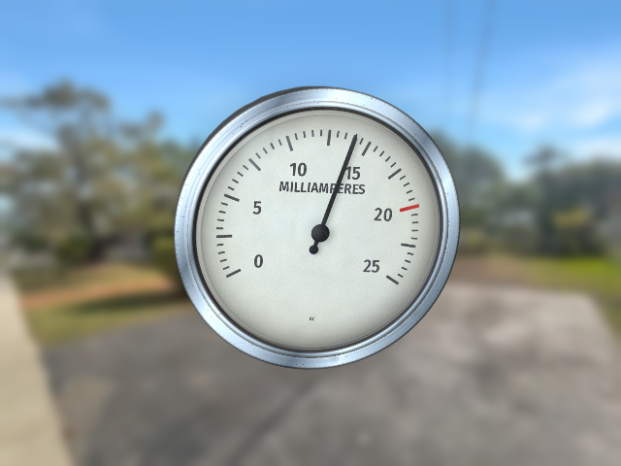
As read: value=14 unit=mA
